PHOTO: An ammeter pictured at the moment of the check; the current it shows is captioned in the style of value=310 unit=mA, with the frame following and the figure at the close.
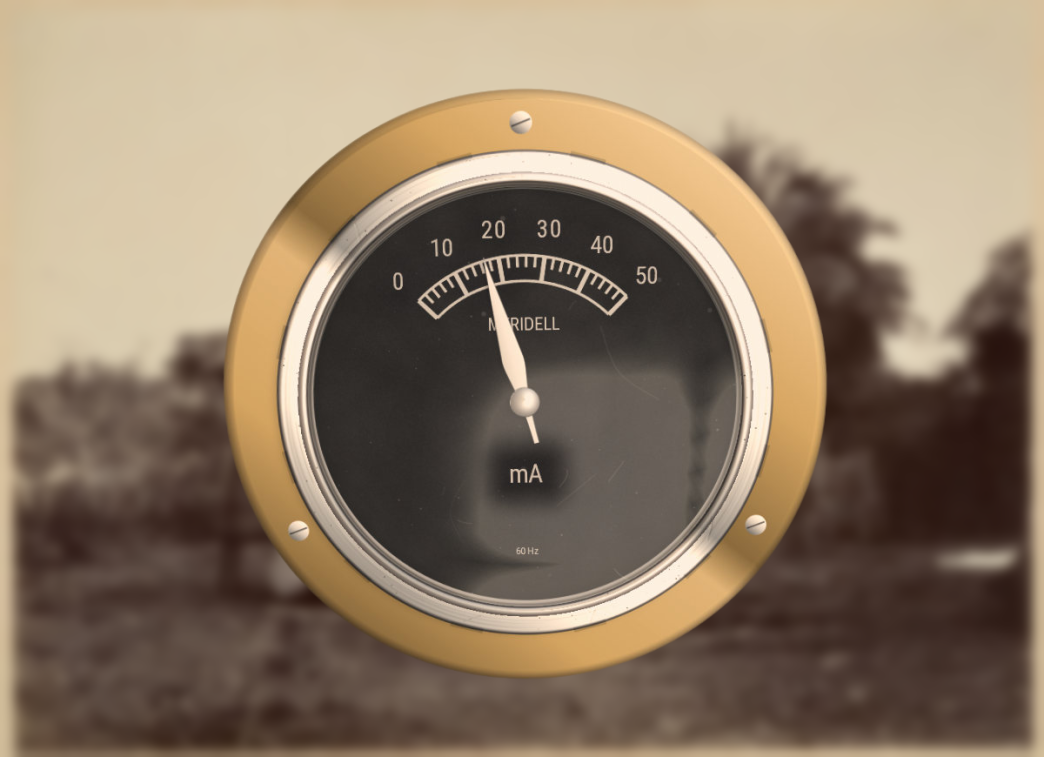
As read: value=17 unit=mA
